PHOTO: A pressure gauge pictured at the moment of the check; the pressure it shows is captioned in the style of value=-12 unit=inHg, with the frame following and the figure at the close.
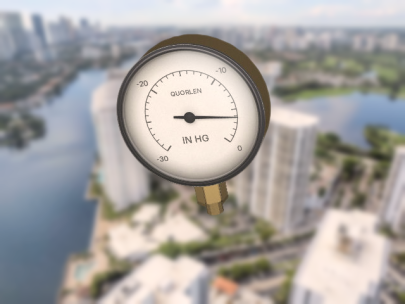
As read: value=-4 unit=inHg
